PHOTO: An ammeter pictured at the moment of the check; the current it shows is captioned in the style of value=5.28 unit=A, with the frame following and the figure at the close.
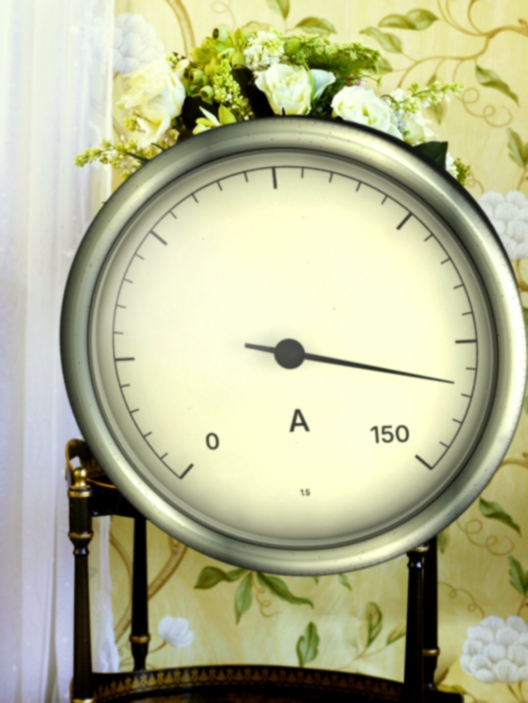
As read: value=132.5 unit=A
